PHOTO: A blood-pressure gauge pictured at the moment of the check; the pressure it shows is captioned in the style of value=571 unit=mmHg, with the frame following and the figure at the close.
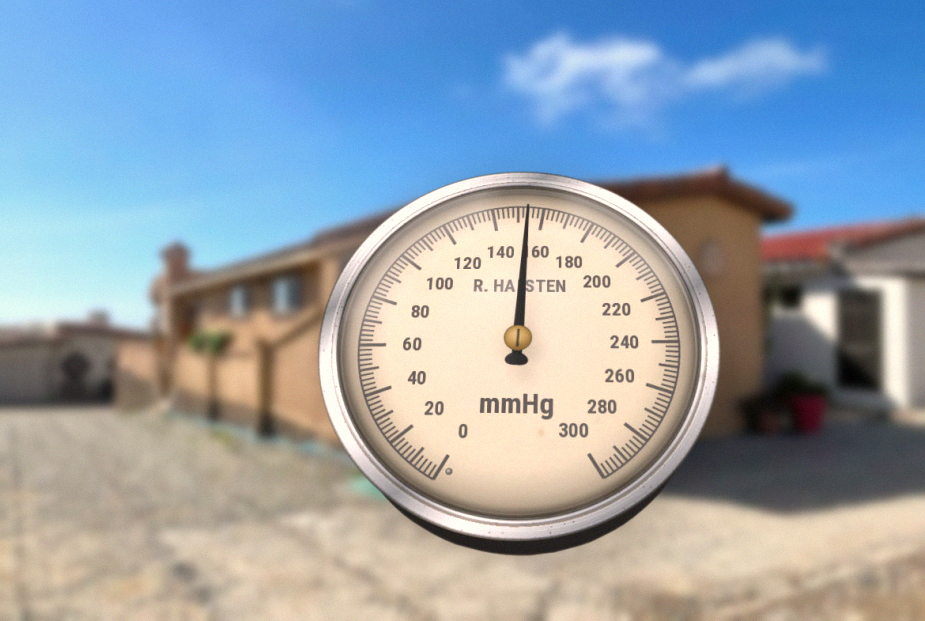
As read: value=154 unit=mmHg
